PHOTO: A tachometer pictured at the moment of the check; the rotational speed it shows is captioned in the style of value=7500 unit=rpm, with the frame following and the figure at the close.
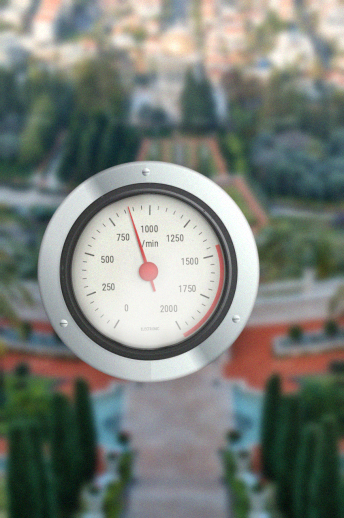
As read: value=875 unit=rpm
